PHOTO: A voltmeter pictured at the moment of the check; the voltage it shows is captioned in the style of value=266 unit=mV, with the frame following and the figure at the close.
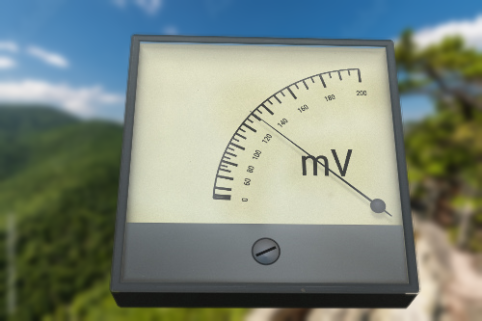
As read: value=130 unit=mV
